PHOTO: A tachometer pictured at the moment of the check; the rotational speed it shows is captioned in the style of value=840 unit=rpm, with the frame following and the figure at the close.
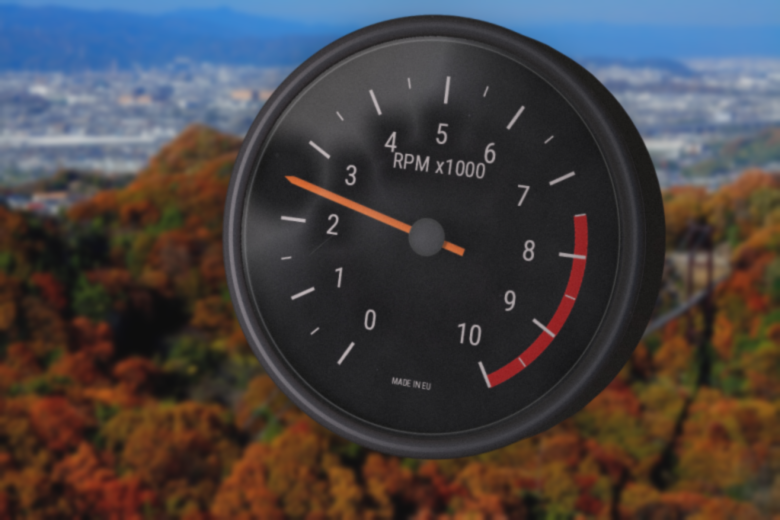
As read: value=2500 unit=rpm
